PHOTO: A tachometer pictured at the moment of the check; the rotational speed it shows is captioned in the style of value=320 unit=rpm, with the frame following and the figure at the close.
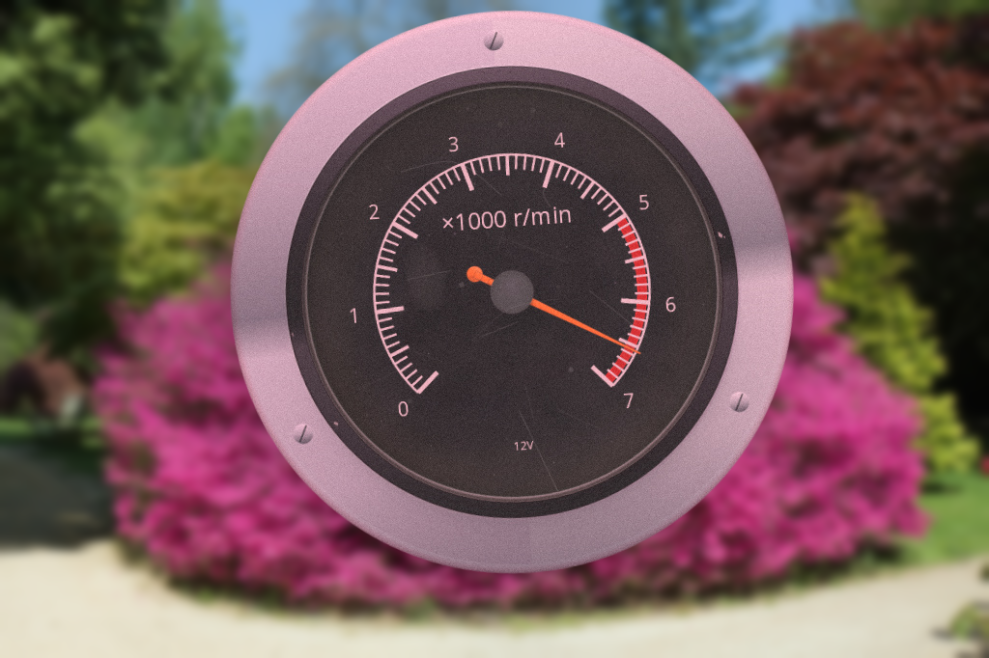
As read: value=6550 unit=rpm
